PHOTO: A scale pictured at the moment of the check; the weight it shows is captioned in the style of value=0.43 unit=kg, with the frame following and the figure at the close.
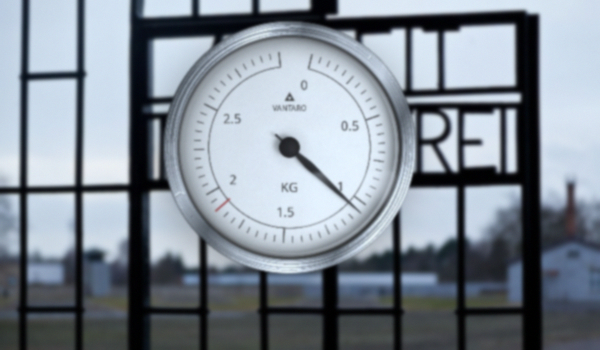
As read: value=1.05 unit=kg
